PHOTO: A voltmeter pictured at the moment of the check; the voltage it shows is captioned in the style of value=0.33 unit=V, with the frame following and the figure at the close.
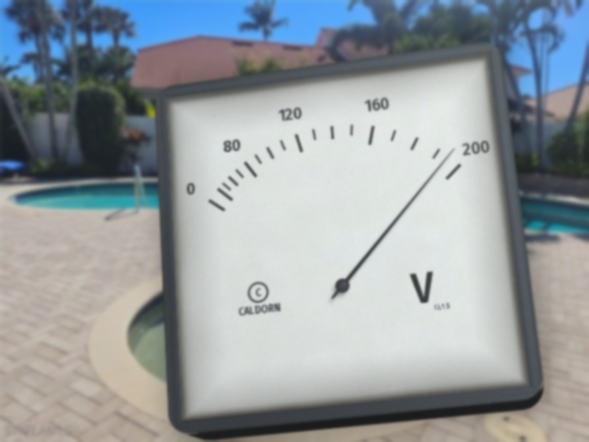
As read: value=195 unit=V
